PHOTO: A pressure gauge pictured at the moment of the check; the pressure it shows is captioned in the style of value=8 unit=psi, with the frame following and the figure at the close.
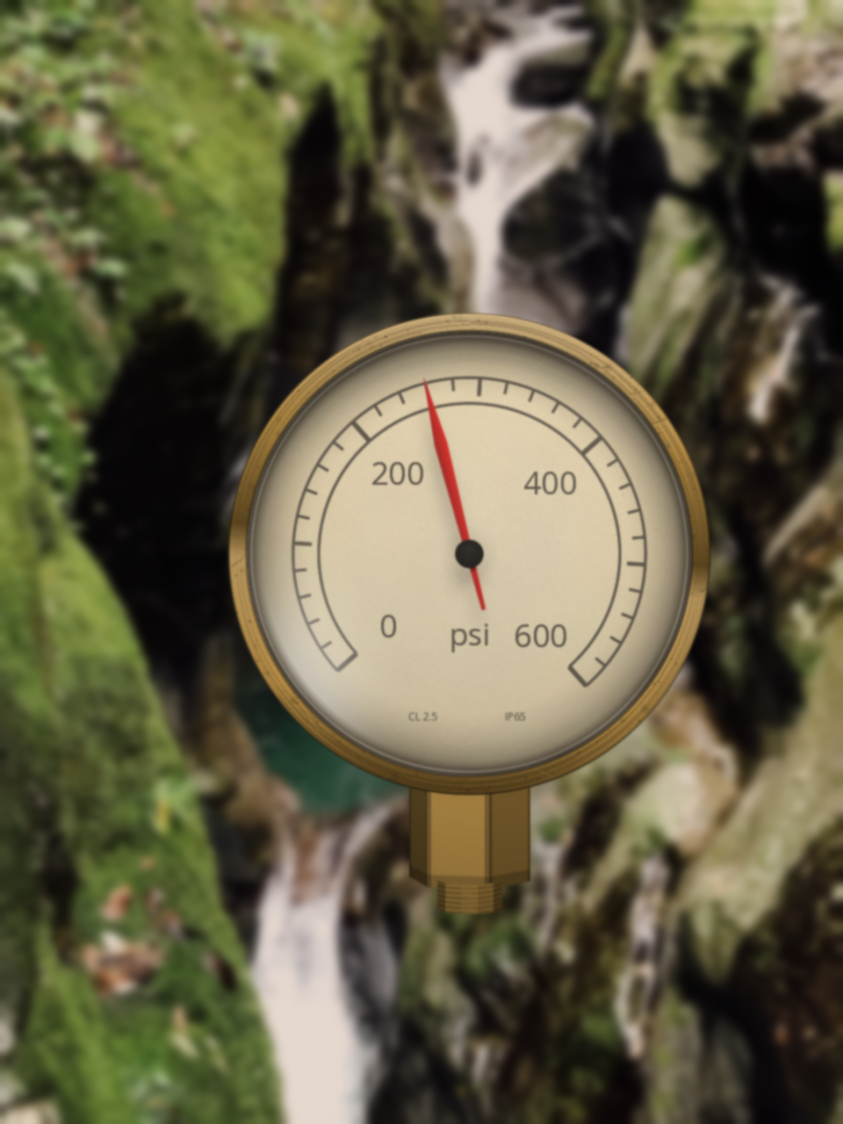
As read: value=260 unit=psi
